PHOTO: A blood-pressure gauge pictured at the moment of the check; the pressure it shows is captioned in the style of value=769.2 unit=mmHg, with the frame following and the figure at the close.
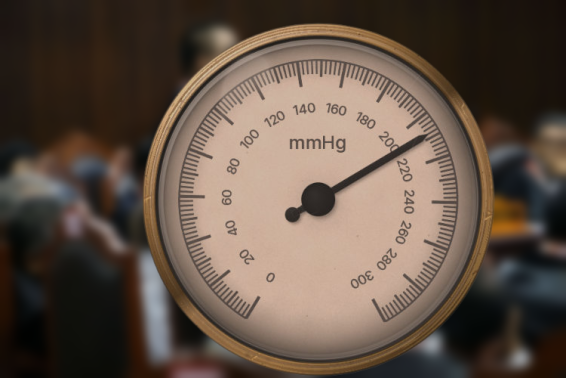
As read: value=208 unit=mmHg
